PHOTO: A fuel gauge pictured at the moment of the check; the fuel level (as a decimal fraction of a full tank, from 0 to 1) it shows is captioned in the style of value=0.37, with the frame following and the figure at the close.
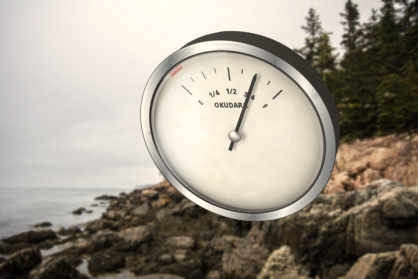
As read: value=0.75
